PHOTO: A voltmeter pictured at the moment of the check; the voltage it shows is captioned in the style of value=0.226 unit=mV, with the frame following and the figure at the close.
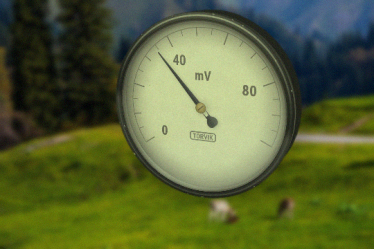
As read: value=35 unit=mV
